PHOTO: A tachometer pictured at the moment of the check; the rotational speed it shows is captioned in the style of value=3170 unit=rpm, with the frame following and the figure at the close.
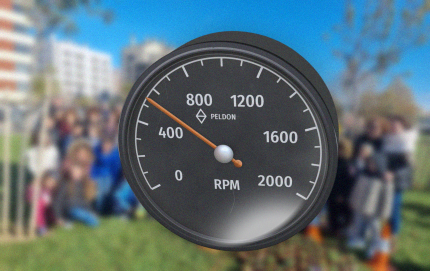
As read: value=550 unit=rpm
